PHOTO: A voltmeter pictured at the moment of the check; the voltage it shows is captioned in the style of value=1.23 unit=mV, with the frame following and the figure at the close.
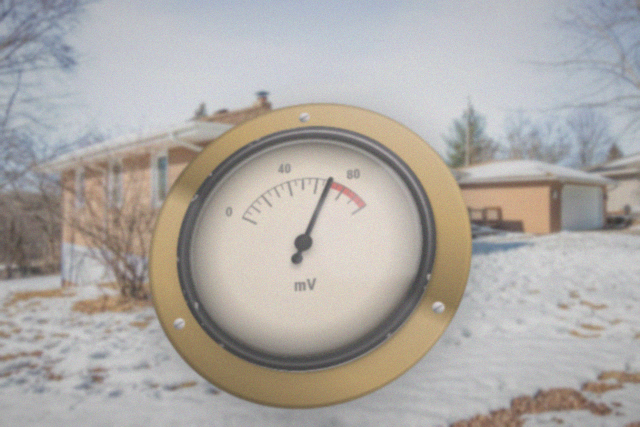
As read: value=70 unit=mV
